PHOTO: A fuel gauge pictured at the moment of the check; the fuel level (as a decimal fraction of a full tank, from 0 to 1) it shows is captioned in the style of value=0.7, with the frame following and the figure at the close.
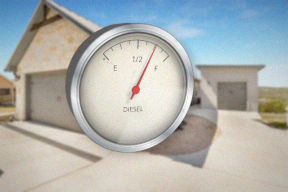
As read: value=0.75
